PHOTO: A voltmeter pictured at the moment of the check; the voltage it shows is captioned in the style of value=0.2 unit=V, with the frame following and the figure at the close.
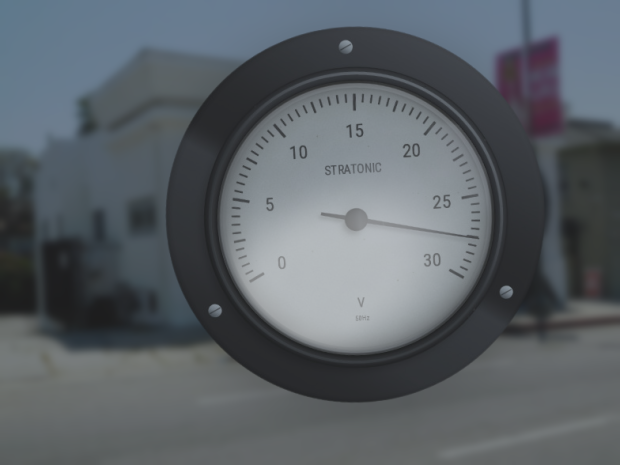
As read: value=27.5 unit=V
